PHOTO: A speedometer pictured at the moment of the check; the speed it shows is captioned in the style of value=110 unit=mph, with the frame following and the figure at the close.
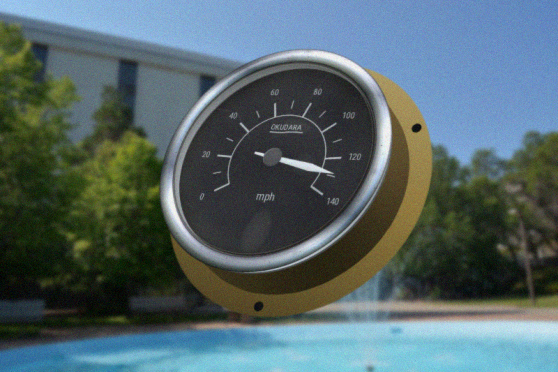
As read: value=130 unit=mph
